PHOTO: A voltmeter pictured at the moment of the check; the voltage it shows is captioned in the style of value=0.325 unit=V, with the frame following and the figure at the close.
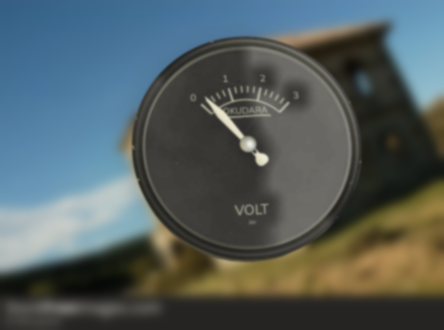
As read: value=0.2 unit=V
